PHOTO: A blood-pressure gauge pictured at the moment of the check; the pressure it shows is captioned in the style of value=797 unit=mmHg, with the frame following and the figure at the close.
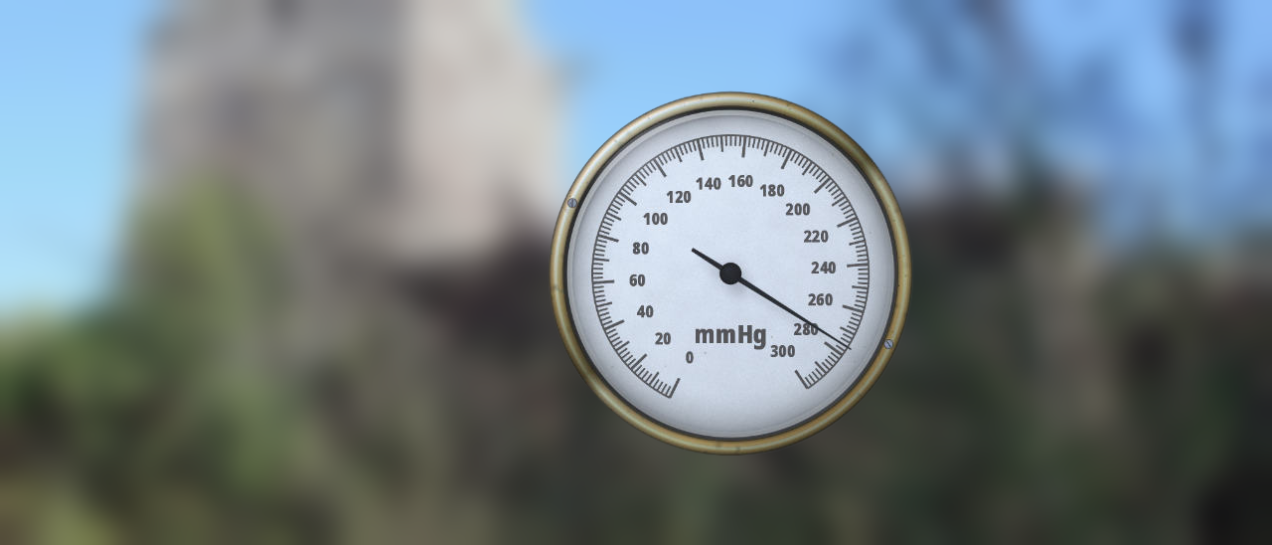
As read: value=276 unit=mmHg
